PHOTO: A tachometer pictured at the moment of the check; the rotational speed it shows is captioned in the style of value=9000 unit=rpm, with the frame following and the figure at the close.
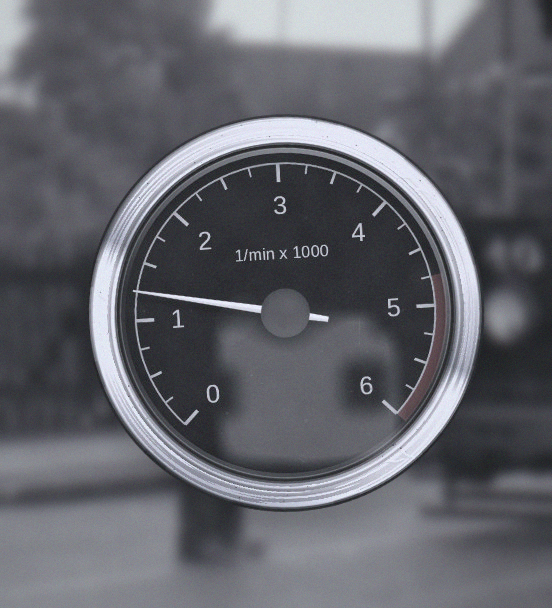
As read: value=1250 unit=rpm
